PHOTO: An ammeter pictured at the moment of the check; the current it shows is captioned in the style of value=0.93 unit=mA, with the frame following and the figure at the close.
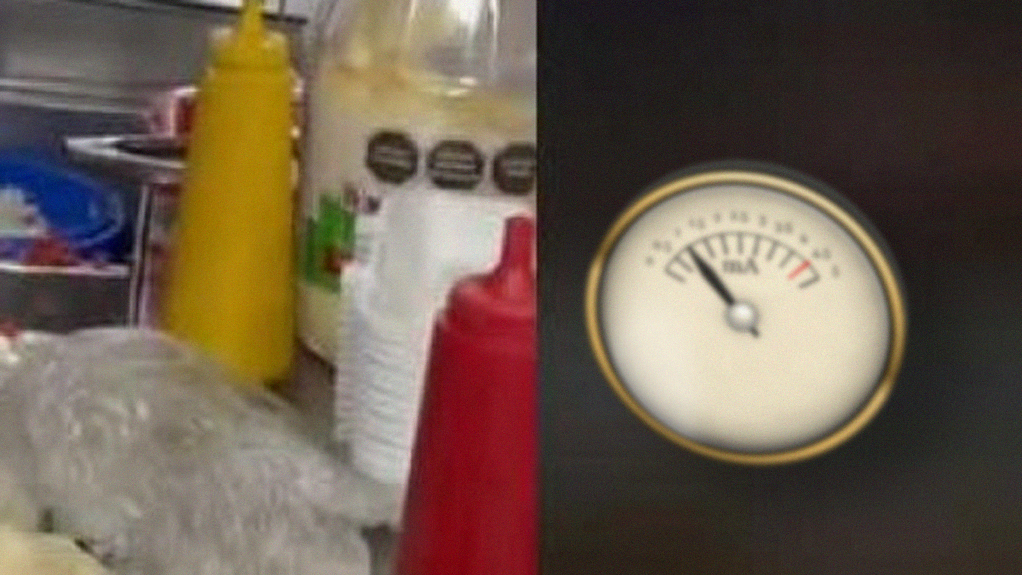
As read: value=1 unit=mA
